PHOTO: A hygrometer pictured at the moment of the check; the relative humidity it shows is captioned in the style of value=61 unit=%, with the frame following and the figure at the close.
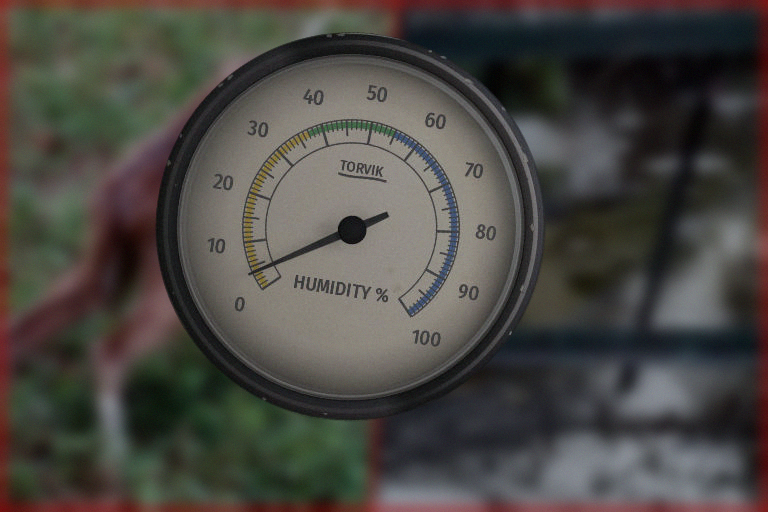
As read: value=4 unit=%
